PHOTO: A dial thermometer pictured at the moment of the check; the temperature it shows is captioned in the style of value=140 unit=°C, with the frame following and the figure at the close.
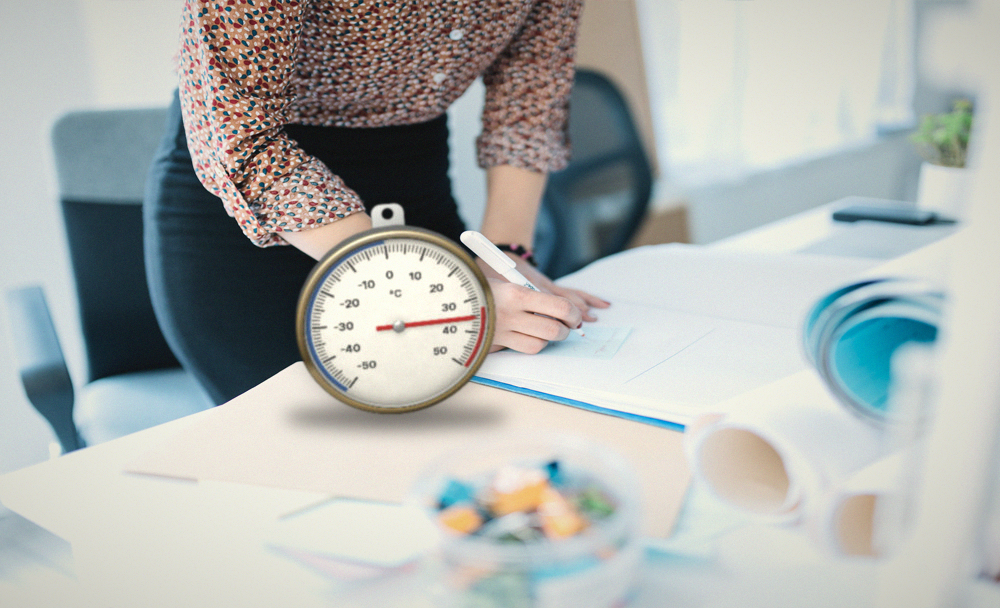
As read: value=35 unit=°C
